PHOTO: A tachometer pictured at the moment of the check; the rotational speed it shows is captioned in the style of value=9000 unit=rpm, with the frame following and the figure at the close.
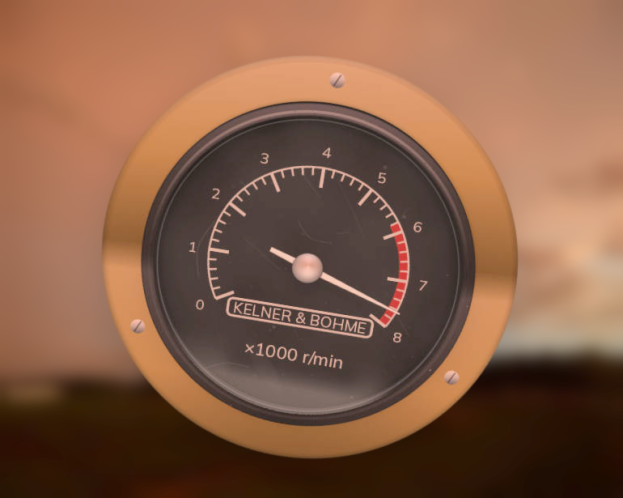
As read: value=7600 unit=rpm
